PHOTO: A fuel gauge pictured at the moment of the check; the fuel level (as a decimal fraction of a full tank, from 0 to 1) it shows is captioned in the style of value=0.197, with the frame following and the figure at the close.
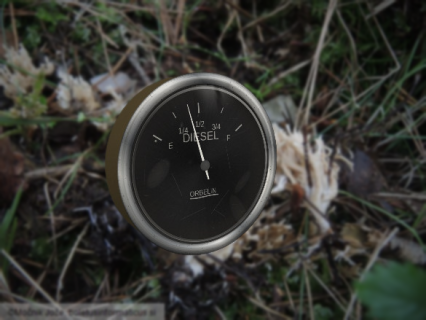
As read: value=0.375
